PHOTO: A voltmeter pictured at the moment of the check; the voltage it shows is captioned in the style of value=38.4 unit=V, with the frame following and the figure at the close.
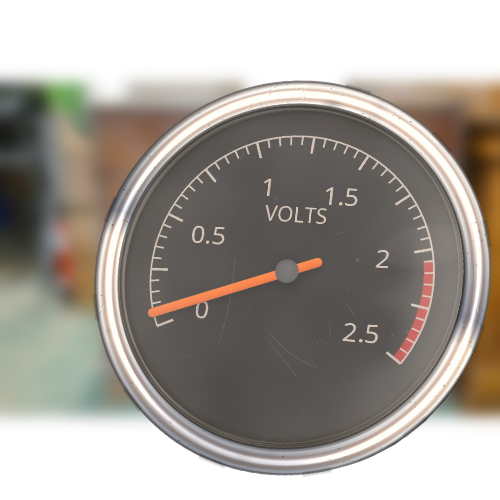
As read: value=0.05 unit=V
